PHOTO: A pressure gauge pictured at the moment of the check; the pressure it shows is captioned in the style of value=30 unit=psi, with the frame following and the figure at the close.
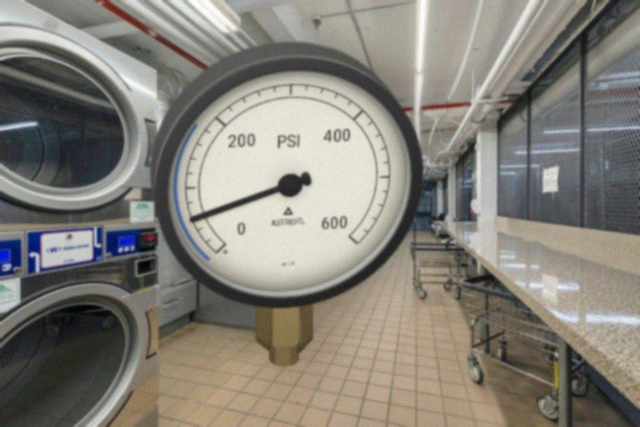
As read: value=60 unit=psi
